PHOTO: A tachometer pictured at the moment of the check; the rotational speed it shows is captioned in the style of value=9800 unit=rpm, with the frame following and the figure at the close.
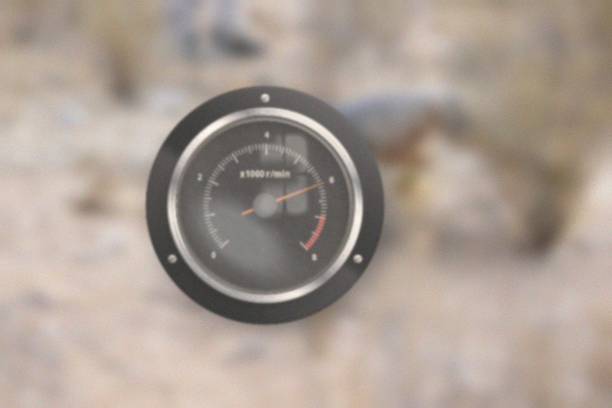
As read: value=6000 unit=rpm
